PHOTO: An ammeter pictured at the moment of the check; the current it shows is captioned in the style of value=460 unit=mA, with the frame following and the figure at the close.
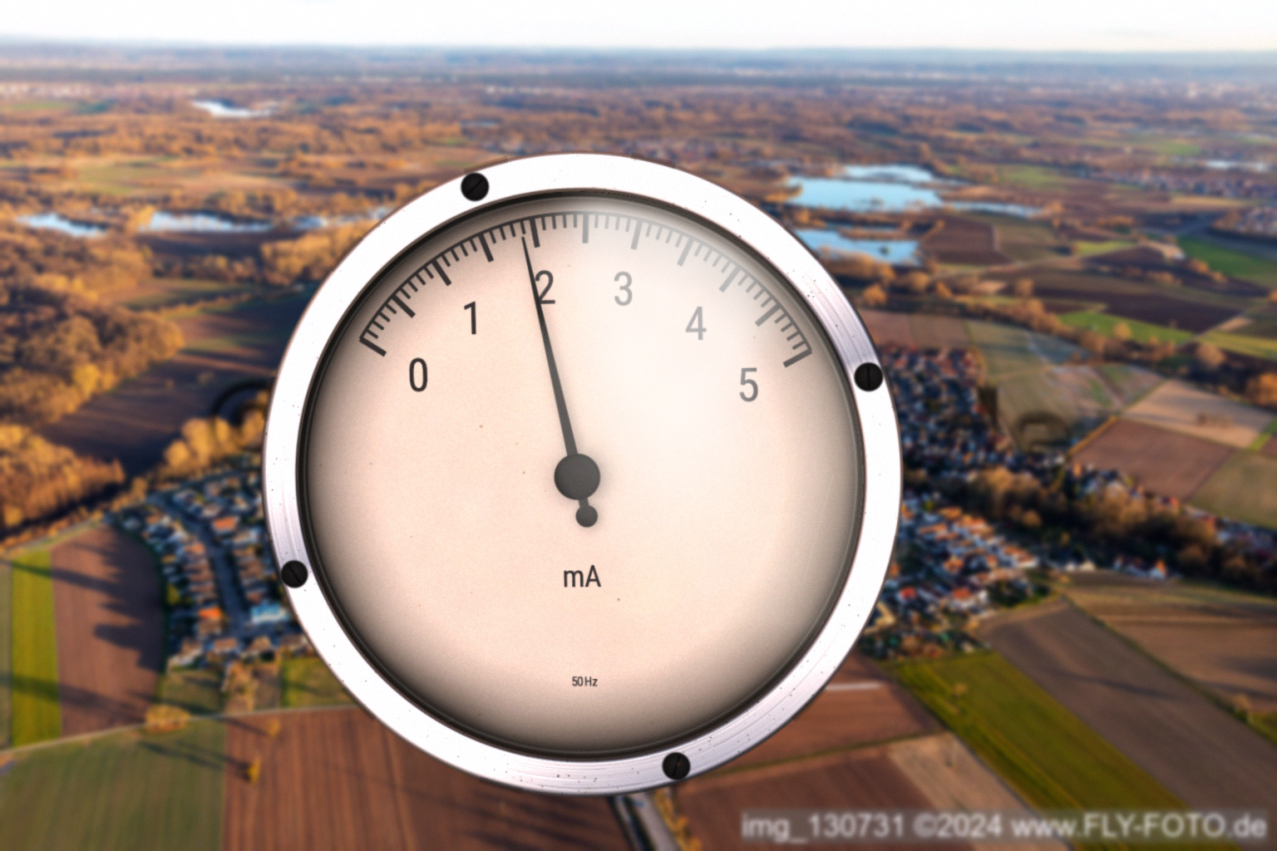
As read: value=1.9 unit=mA
